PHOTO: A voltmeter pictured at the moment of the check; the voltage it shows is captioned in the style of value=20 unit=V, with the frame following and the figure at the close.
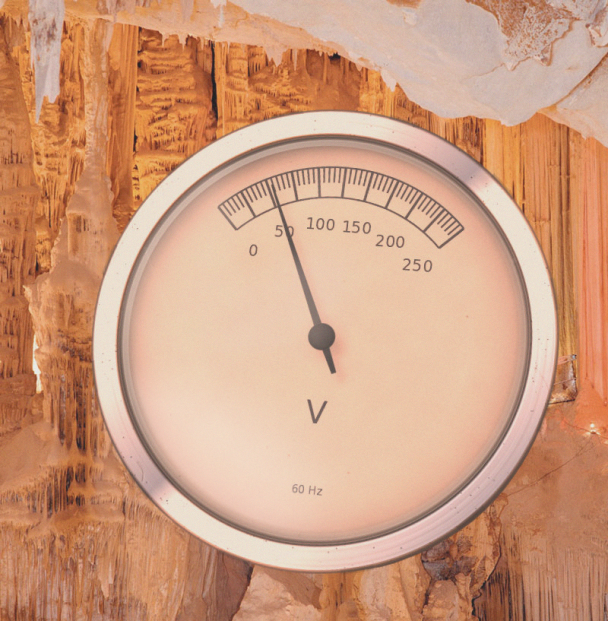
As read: value=55 unit=V
